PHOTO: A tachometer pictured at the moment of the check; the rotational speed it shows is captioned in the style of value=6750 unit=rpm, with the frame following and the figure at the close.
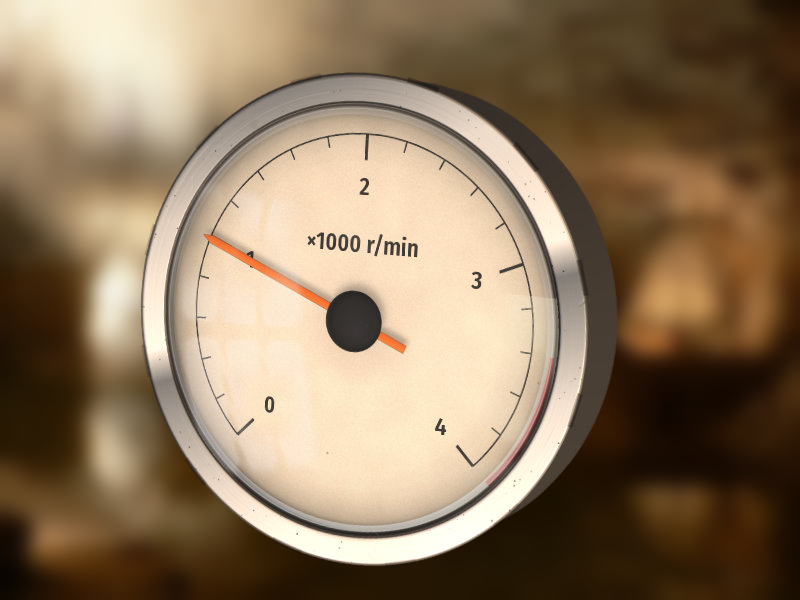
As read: value=1000 unit=rpm
